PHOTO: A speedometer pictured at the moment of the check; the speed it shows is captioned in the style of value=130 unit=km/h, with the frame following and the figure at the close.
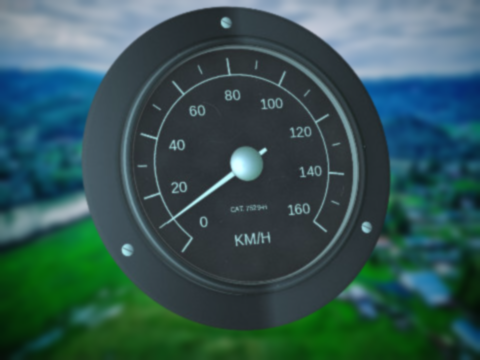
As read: value=10 unit=km/h
